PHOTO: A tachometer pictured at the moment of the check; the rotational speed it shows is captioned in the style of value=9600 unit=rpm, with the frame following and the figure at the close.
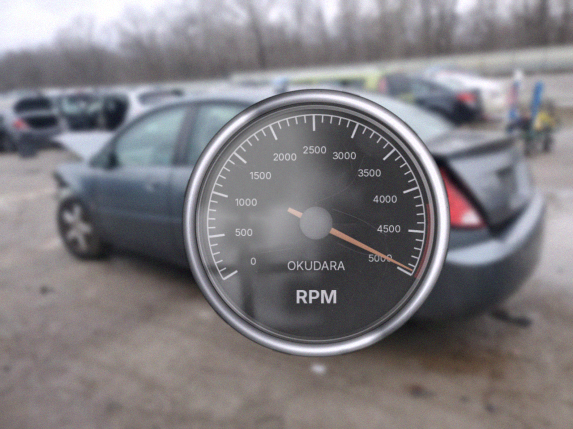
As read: value=4950 unit=rpm
